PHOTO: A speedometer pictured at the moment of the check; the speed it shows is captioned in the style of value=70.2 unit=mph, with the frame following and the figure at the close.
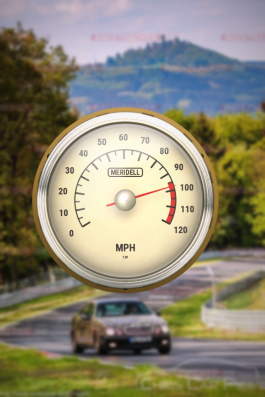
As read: value=97.5 unit=mph
